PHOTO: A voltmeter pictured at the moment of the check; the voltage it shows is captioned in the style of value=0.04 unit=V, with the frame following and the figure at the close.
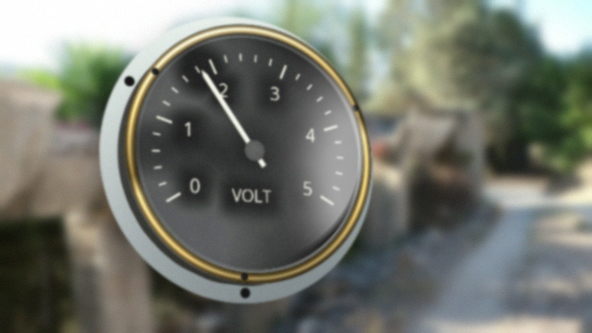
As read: value=1.8 unit=V
